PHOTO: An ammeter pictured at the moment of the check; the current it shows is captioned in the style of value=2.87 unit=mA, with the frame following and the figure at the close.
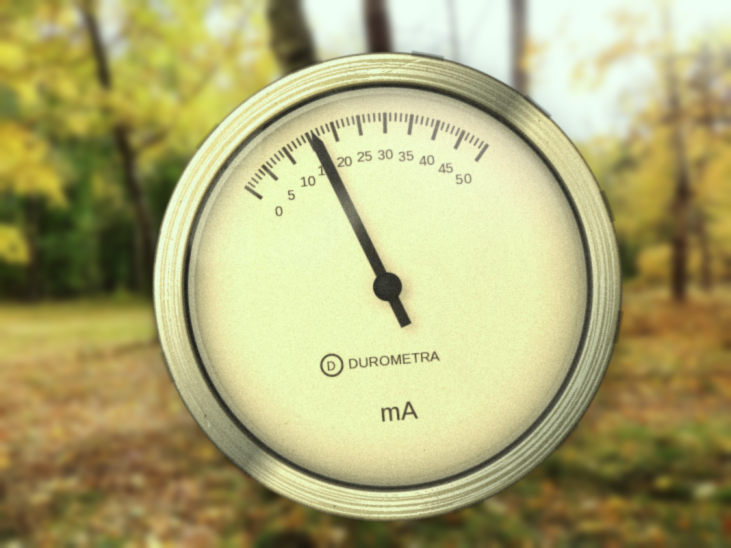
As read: value=16 unit=mA
